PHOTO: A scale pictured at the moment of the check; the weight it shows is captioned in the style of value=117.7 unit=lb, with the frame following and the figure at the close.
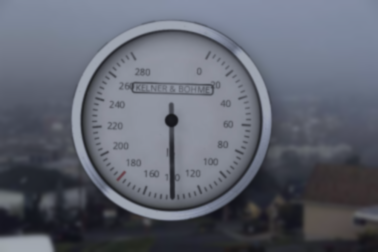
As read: value=140 unit=lb
